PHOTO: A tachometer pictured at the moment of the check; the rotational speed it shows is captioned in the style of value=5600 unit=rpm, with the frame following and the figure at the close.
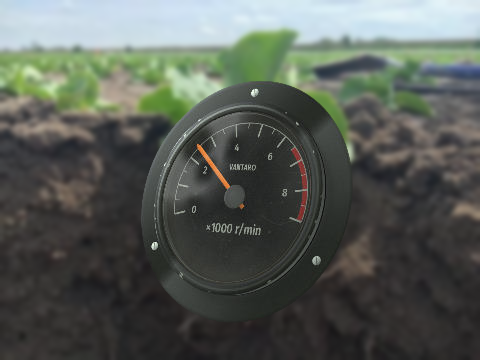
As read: value=2500 unit=rpm
